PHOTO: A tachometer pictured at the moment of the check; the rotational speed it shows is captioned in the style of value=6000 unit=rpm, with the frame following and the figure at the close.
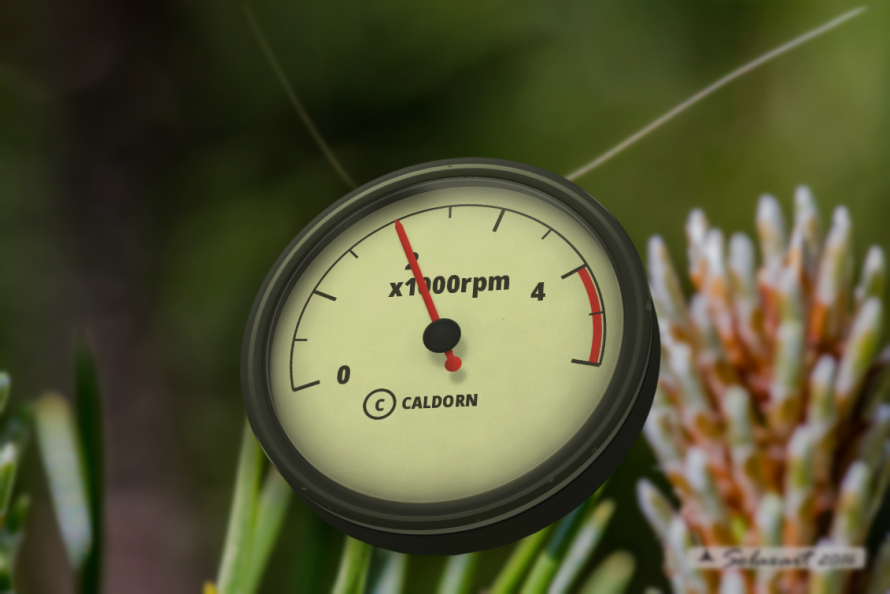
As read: value=2000 unit=rpm
